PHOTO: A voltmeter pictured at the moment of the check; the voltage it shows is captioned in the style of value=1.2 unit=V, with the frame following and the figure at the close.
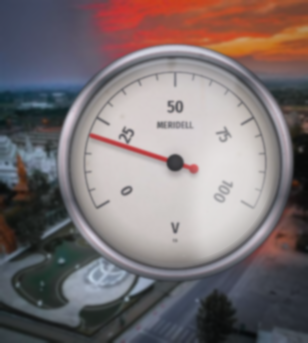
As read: value=20 unit=V
